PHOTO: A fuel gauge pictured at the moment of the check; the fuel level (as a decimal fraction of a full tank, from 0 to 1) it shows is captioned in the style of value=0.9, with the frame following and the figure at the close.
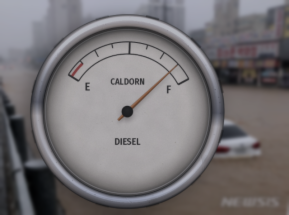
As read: value=0.875
